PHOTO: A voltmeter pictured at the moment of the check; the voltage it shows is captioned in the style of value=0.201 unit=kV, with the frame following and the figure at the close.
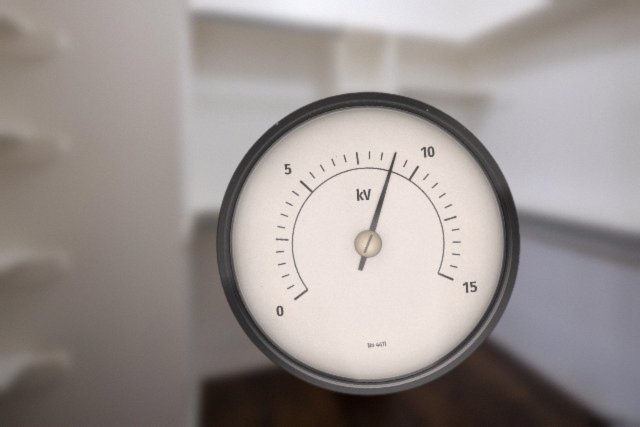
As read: value=9 unit=kV
